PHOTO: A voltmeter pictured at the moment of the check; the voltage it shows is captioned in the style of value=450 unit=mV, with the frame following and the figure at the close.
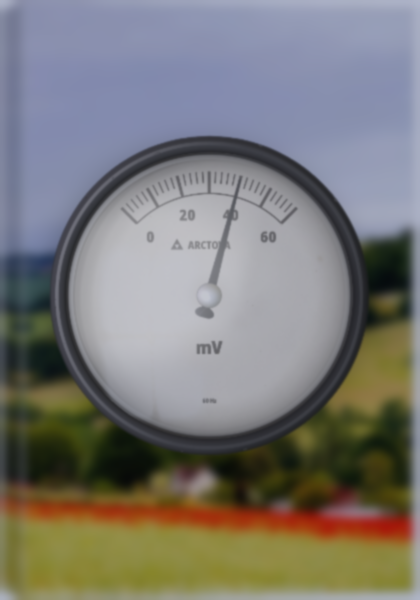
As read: value=40 unit=mV
